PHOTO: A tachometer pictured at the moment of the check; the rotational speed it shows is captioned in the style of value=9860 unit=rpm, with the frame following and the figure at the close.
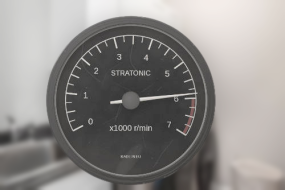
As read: value=5875 unit=rpm
